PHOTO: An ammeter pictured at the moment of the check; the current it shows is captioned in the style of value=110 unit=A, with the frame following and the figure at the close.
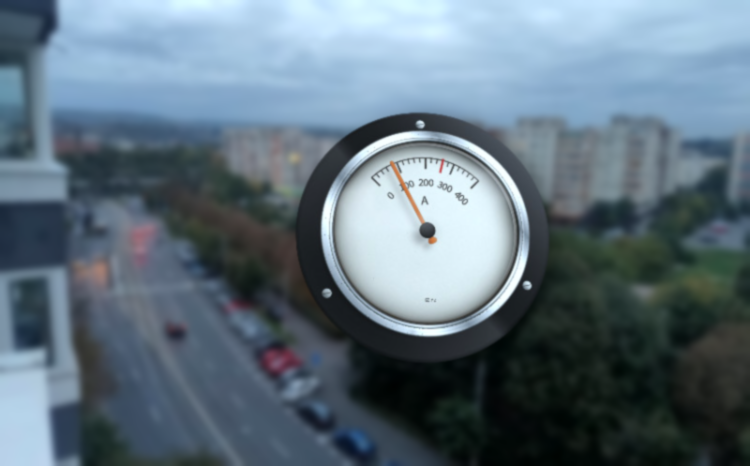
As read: value=80 unit=A
